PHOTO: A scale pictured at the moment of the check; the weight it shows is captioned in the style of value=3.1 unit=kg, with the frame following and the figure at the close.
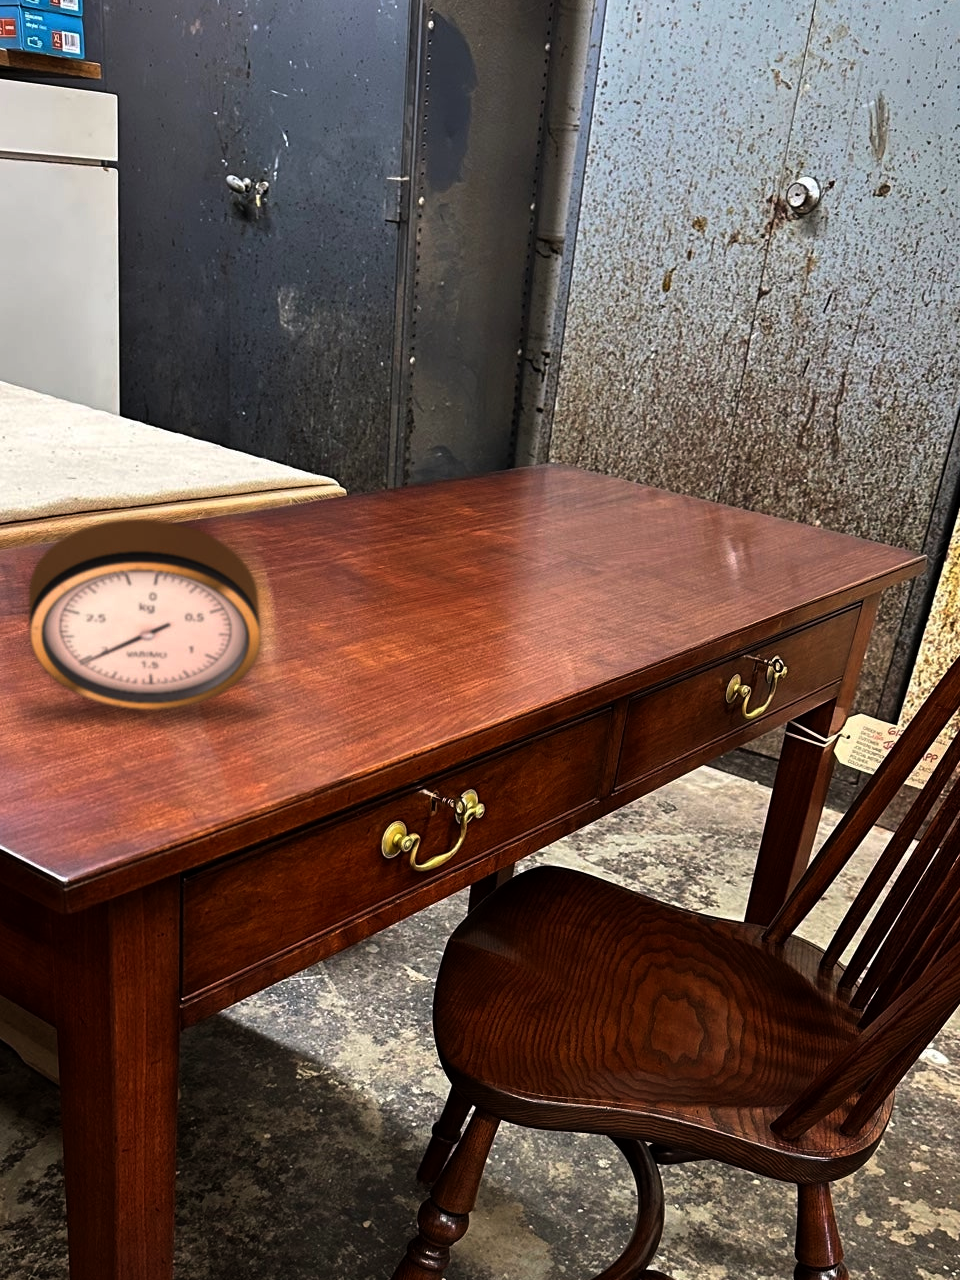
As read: value=2 unit=kg
